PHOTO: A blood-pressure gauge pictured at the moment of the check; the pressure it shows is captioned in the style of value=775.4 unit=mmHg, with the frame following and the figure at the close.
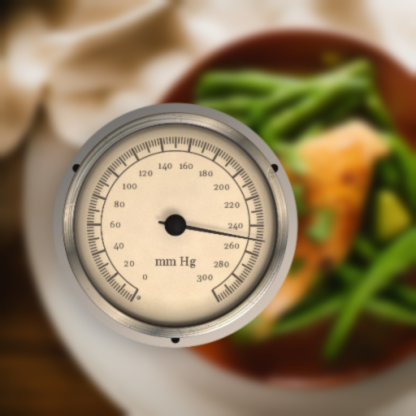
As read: value=250 unit=mmHg
